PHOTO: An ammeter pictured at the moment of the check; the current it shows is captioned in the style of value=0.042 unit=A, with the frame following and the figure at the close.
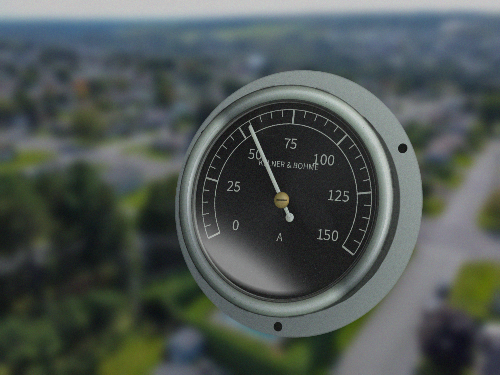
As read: value=55 unit=A
